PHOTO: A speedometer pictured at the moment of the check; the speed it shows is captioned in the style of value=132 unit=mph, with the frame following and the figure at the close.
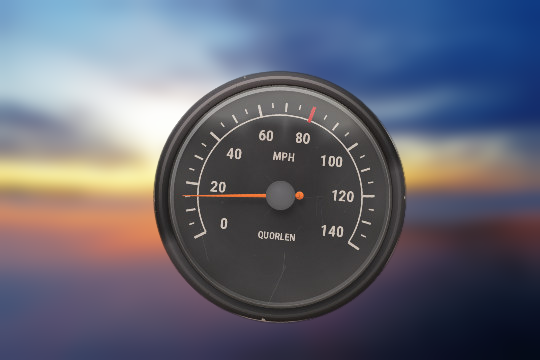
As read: value=15 unit=mph
